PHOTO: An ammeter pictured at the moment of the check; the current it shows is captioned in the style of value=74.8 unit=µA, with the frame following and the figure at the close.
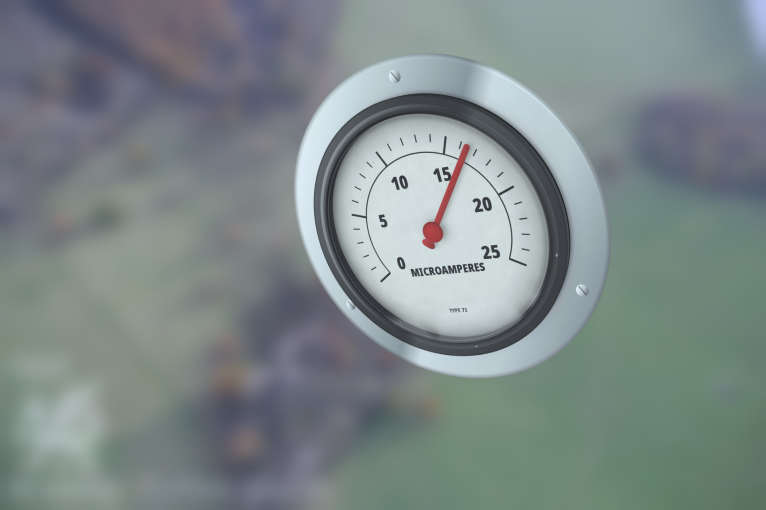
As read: value=16.5 unit=µA
